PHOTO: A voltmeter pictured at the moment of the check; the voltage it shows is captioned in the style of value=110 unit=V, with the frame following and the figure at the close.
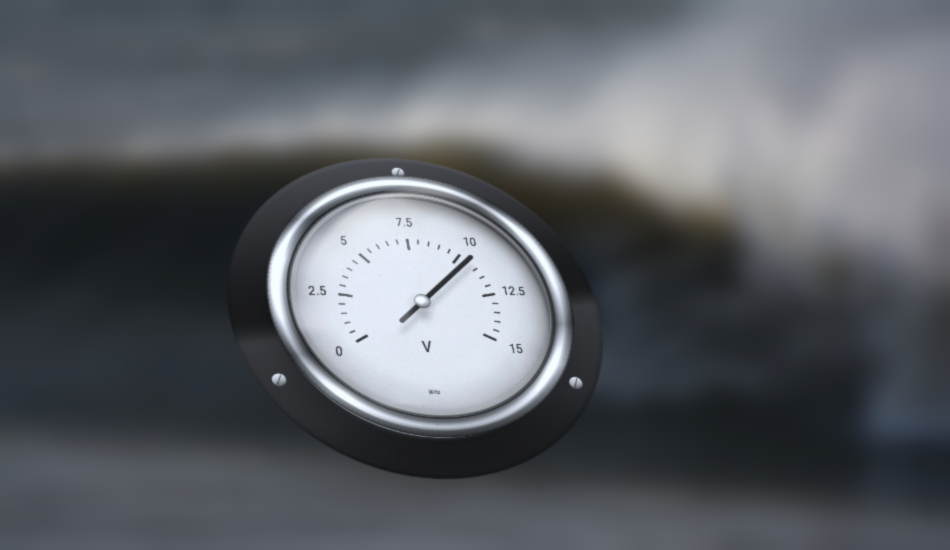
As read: value=10.5 unit=V
